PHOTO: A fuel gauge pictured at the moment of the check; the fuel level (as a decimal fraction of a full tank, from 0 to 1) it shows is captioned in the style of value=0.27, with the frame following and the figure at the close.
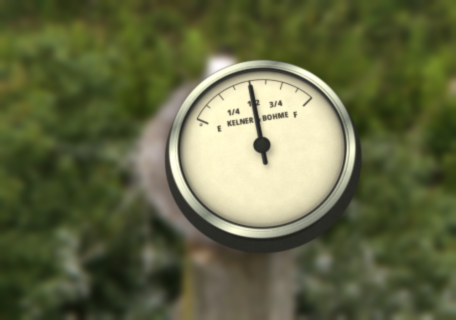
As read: value=0.5
